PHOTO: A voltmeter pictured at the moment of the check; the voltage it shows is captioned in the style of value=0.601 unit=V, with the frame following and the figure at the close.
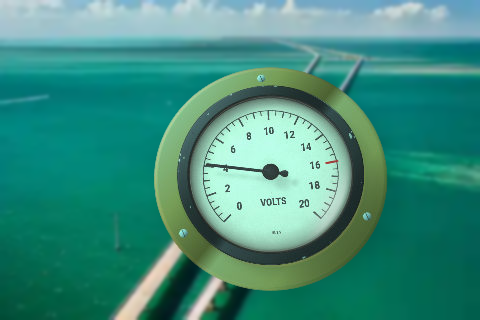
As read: value=4 unit=V
